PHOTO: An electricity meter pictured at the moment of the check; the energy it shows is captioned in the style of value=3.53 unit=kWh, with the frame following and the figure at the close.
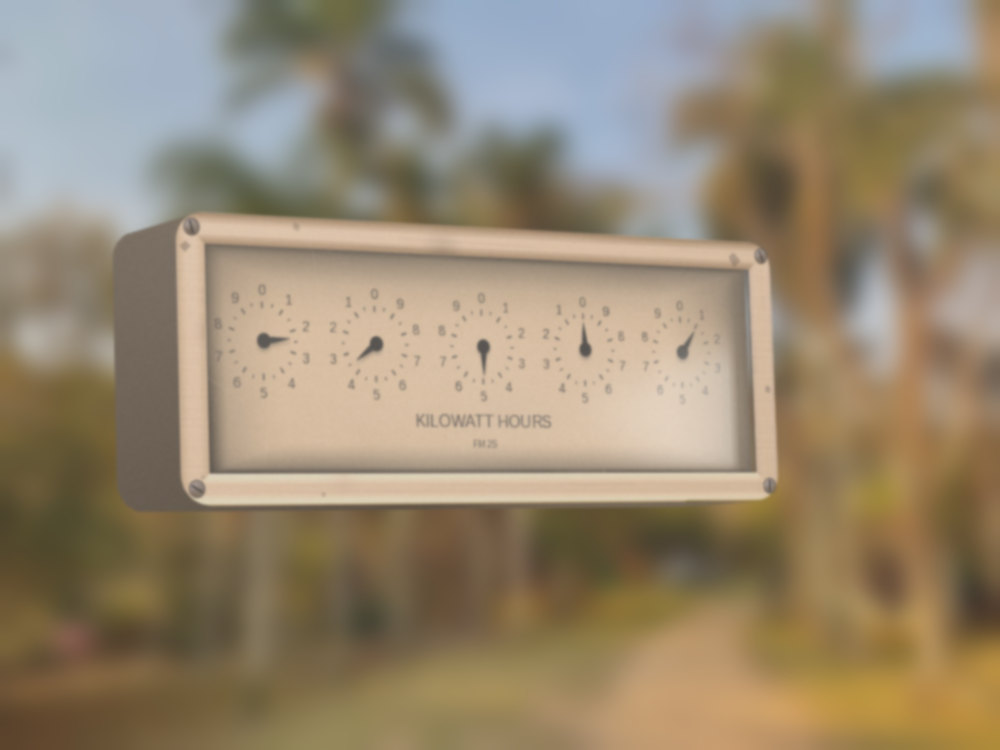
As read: value=23501 unit=kWh
